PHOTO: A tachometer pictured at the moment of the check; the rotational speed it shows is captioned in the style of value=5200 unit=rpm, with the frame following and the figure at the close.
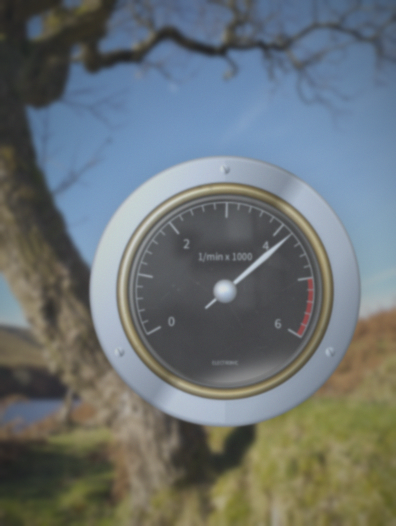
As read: value=4200 unit=rpm
